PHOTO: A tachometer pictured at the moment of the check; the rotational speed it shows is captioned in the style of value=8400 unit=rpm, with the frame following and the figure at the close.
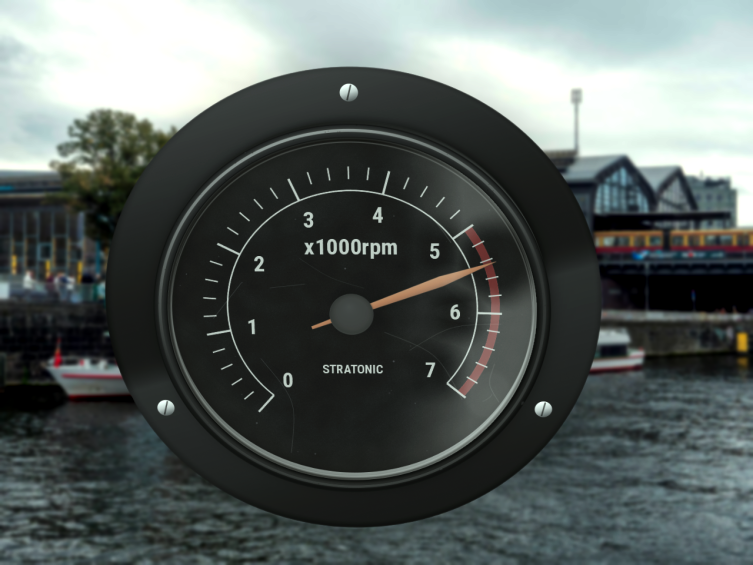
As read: value=5400 unit=rpm
